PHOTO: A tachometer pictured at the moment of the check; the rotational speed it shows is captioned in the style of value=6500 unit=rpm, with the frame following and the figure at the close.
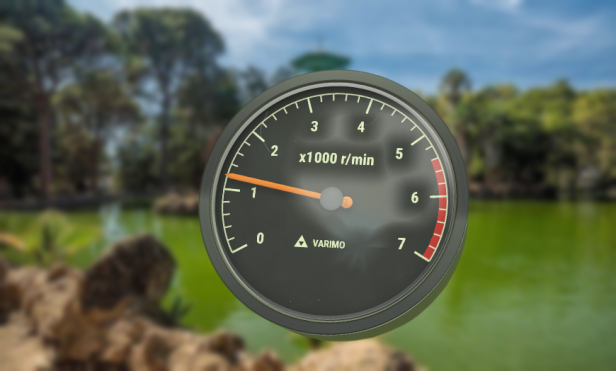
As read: value=1200 unit=rpm
